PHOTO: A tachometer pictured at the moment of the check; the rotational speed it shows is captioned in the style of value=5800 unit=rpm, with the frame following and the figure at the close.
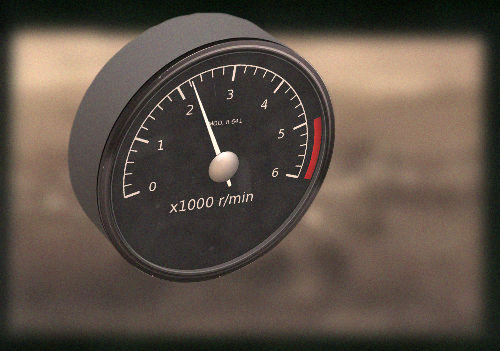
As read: value=2200 unit=rpm
